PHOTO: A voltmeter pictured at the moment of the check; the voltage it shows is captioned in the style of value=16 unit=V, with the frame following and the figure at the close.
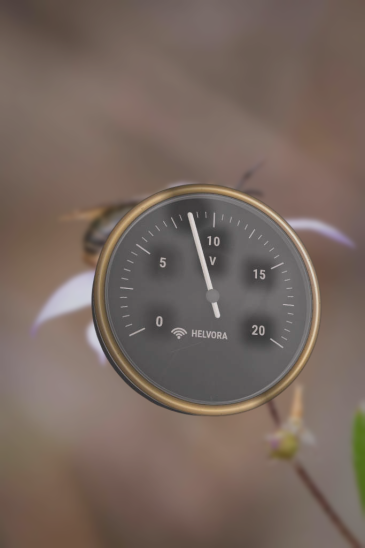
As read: value=8.5 unit=V
